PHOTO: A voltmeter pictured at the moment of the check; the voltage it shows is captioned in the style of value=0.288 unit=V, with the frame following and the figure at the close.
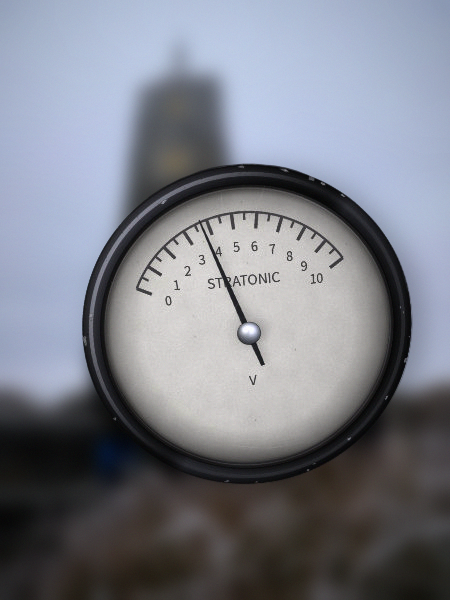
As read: value=3.75 unit=V
